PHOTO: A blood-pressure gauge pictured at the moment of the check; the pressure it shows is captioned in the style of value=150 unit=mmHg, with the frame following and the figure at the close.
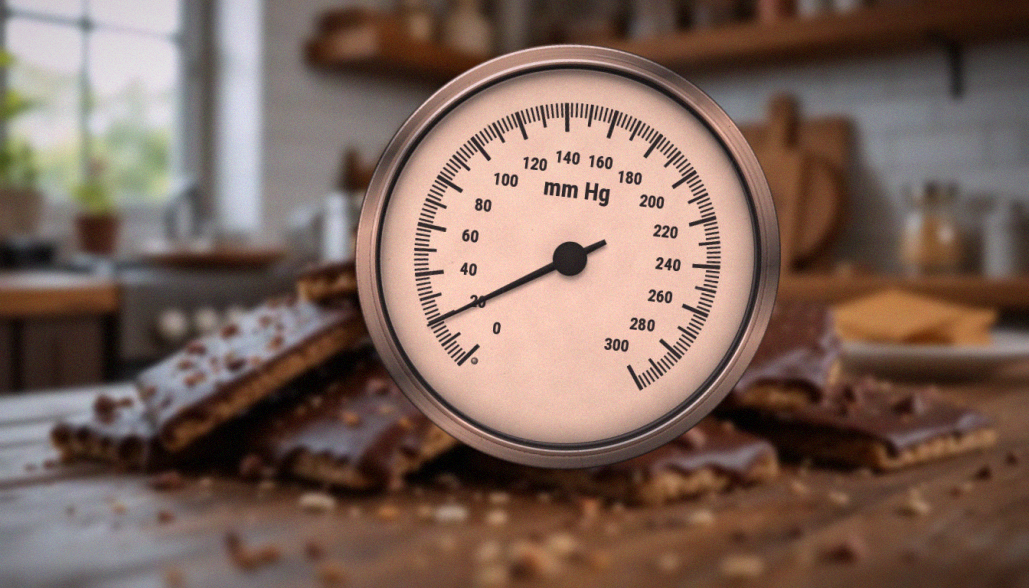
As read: value=20 unit=mmHg
